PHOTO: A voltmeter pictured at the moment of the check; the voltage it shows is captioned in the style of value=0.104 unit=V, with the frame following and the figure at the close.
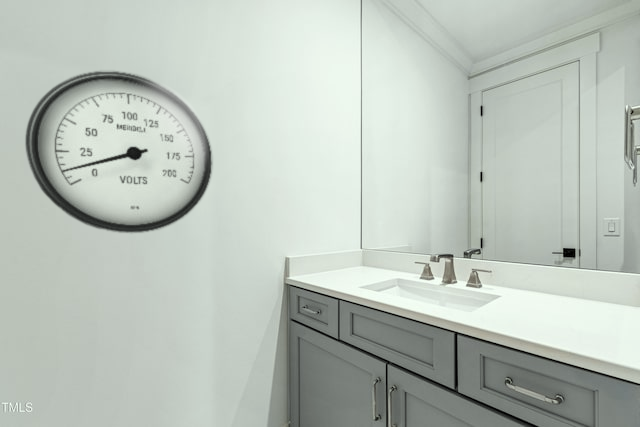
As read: value=10 unit=V
